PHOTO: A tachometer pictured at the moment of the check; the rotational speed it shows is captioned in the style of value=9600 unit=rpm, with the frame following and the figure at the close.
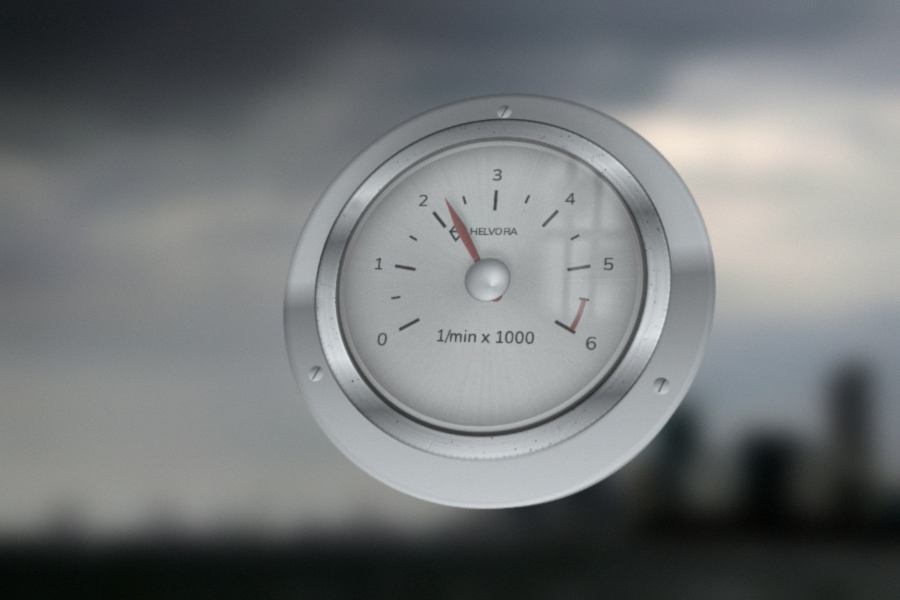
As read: value=2250 unit=rpm
